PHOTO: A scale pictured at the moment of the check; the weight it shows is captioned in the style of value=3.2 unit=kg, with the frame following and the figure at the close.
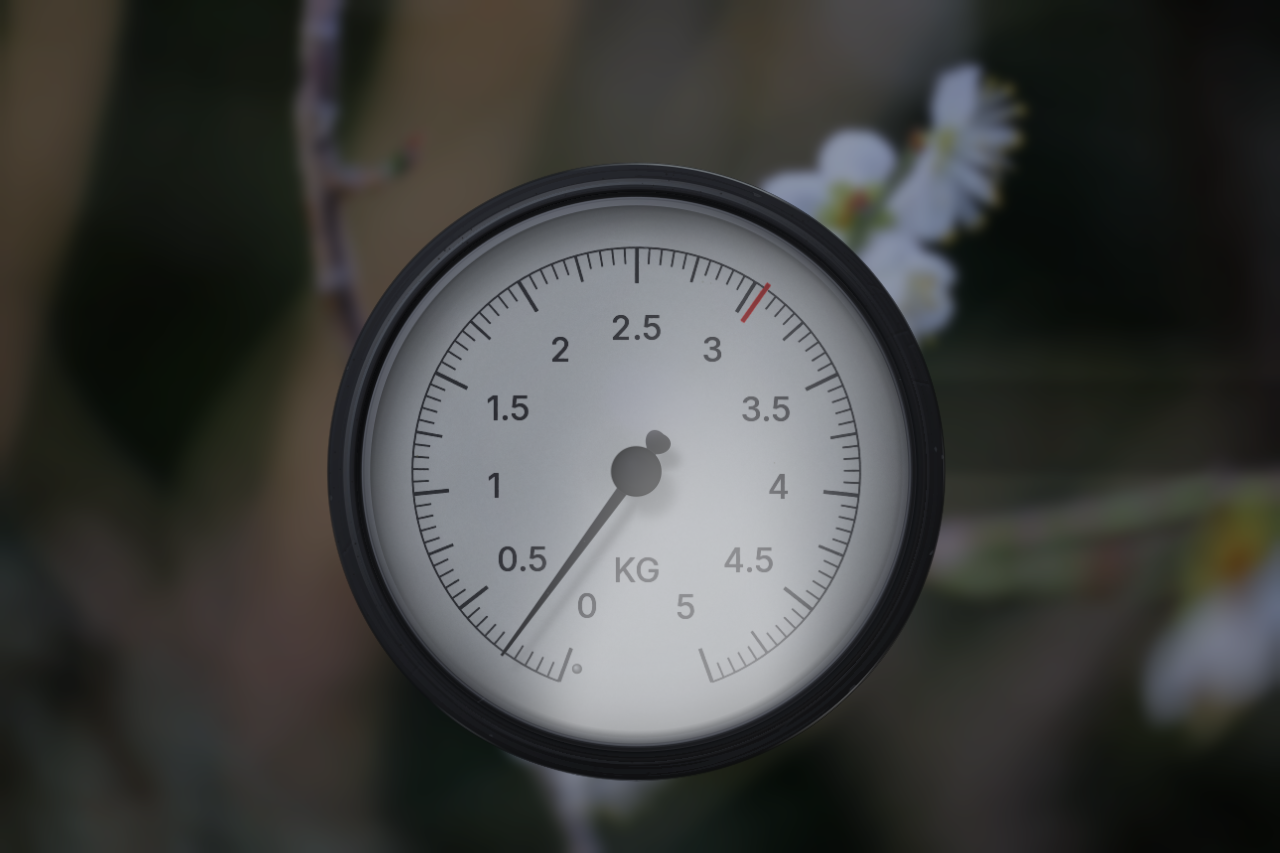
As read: value=0.25 unit=kg
